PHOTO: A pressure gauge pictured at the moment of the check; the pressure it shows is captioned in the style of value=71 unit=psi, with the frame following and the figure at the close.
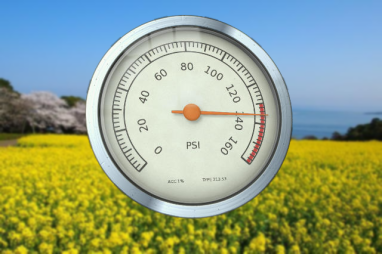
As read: value=136 unit=psi
